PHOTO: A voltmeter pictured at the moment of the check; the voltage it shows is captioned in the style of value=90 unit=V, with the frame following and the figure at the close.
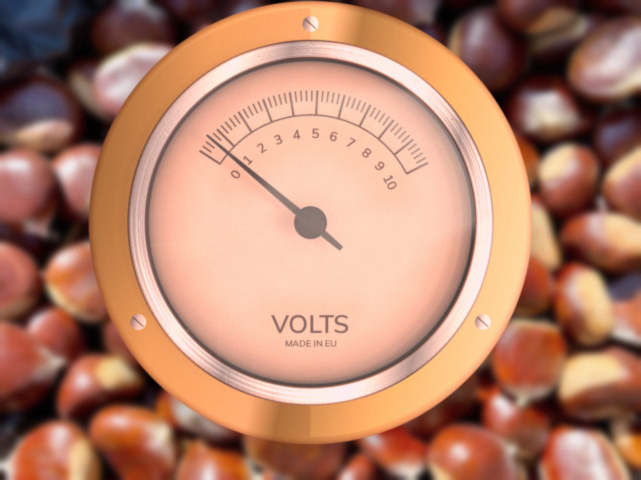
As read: value=0.6 unit=V
